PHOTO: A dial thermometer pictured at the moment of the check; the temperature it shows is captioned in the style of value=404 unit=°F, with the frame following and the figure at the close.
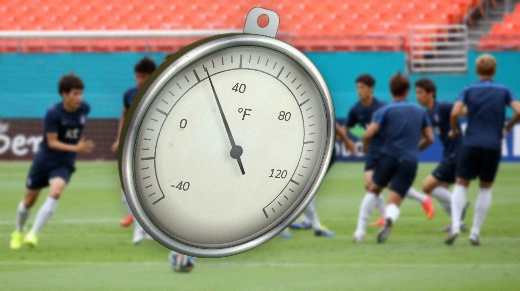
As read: value=24 unit=°F
